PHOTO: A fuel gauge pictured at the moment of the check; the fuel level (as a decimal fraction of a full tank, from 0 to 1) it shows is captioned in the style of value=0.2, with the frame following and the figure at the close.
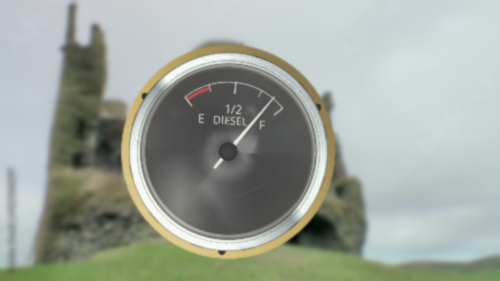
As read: value=0.875
